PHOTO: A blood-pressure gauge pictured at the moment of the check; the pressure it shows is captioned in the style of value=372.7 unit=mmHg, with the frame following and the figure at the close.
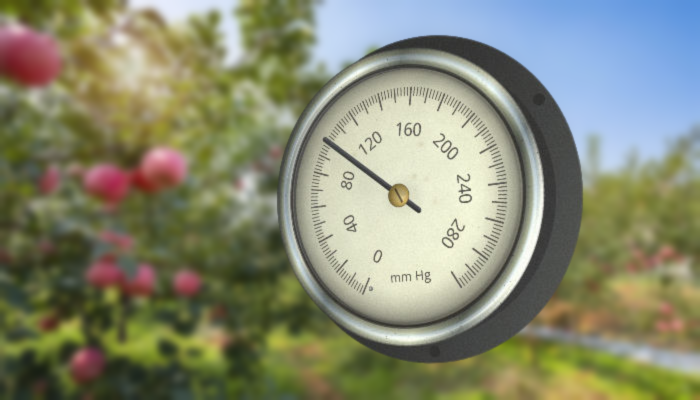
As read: value=100 unit=mmHg
